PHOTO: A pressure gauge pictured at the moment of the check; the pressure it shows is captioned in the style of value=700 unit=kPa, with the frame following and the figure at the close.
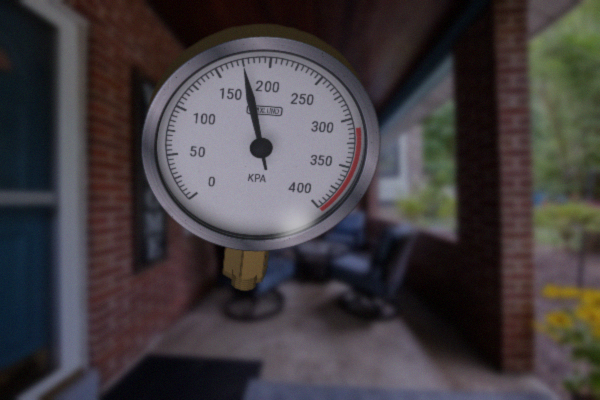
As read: value=175 unit=kPa
